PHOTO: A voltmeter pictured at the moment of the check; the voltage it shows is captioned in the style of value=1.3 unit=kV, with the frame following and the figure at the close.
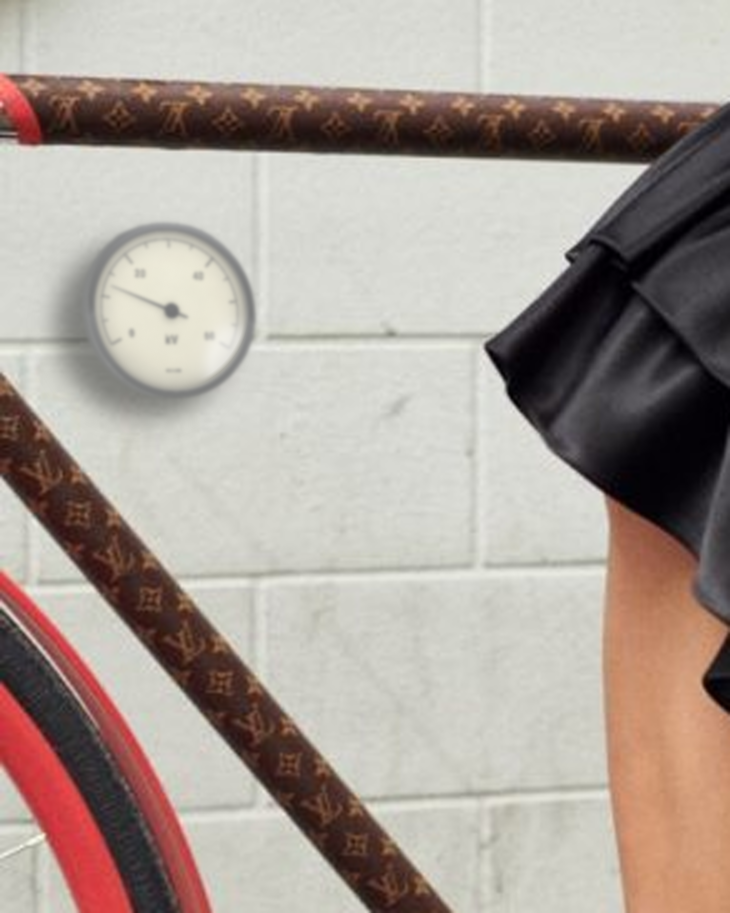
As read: value=12.5 unit=kV
